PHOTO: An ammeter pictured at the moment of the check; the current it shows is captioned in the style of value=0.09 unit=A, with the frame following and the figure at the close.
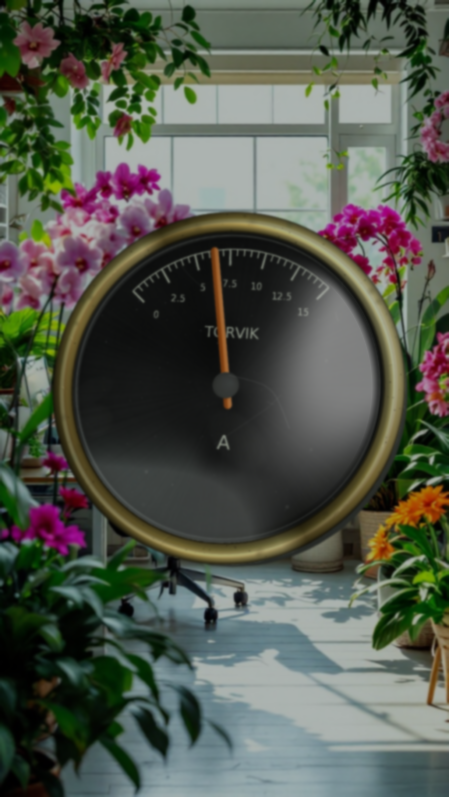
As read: value=6.5 unit=A
